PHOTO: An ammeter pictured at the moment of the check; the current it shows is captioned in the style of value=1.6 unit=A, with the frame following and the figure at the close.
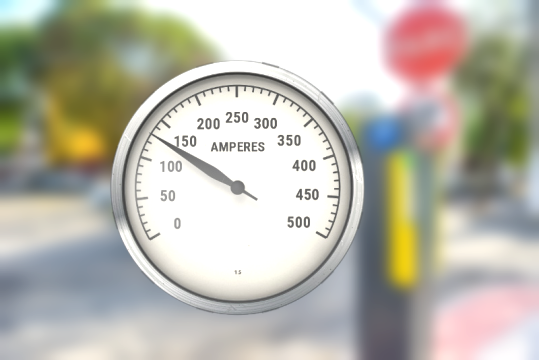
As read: value=130 unit=A
